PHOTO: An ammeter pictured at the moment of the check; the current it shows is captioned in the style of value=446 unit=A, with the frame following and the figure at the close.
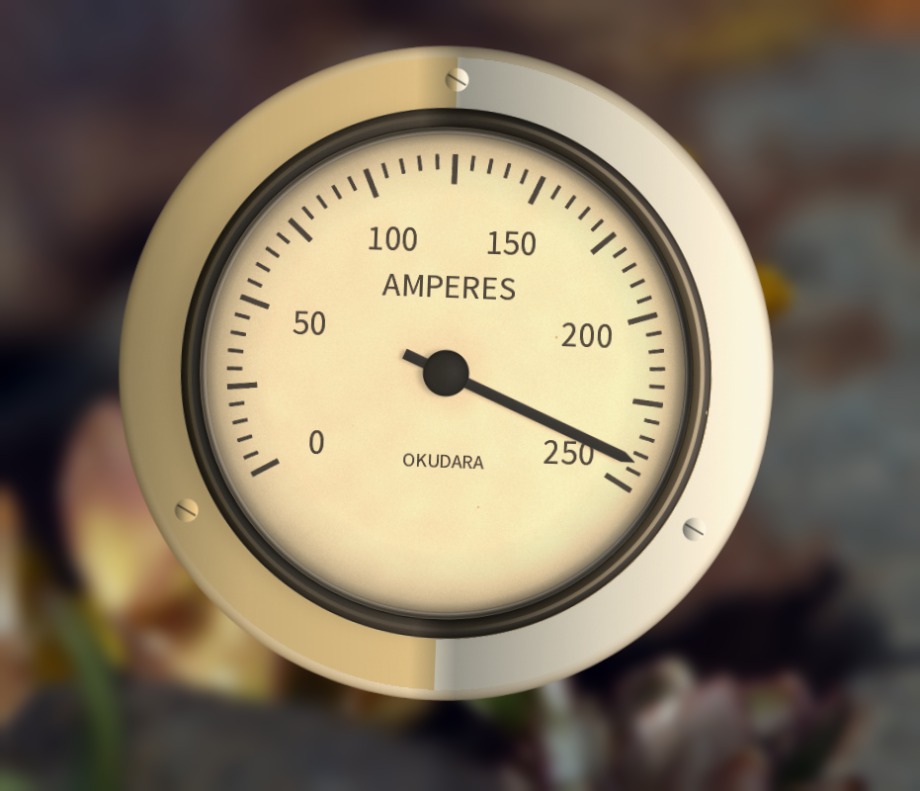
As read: value=242.5 unit=A
